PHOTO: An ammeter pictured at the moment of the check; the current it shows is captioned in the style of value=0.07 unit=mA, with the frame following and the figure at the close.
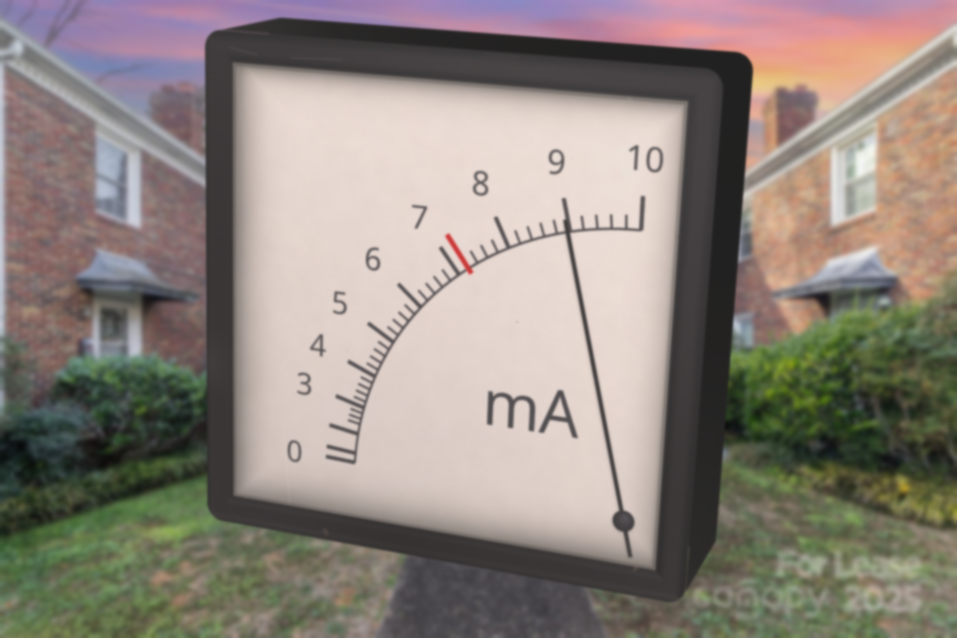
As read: value=9 unit=mA
